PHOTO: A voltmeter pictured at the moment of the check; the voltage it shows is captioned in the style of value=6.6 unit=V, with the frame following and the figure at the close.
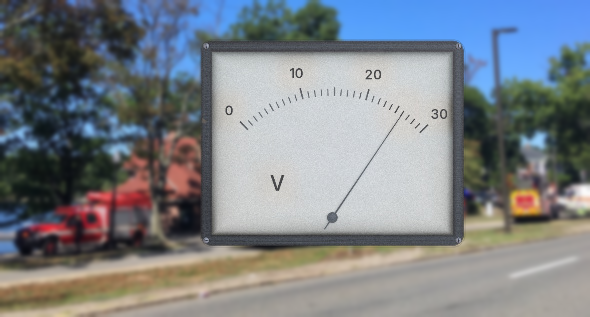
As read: value=26 unit=V
